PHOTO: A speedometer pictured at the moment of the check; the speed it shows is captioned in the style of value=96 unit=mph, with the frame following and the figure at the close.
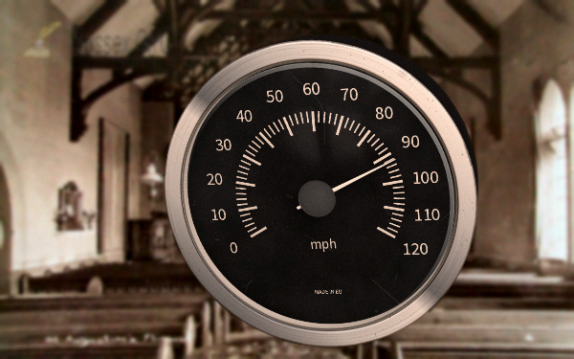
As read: value=92 unit=mph
